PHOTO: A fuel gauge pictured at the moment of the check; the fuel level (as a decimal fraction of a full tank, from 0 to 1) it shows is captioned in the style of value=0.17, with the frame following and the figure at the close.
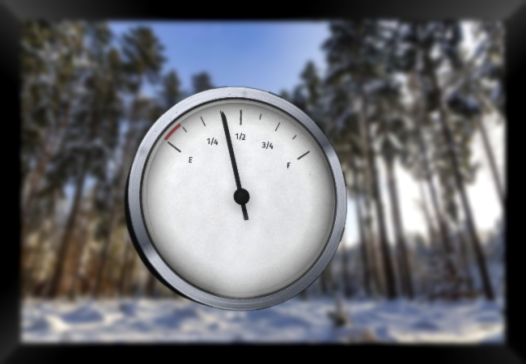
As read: value=0.375
